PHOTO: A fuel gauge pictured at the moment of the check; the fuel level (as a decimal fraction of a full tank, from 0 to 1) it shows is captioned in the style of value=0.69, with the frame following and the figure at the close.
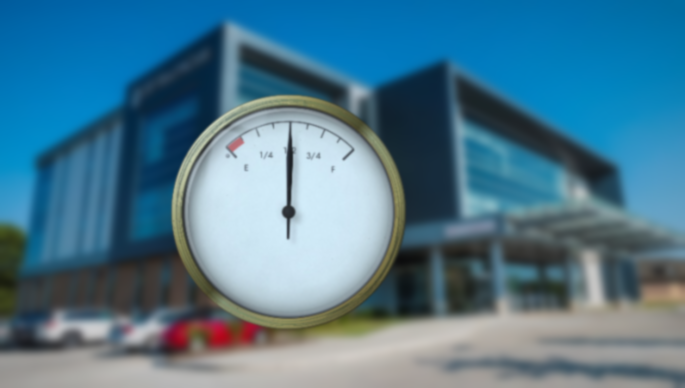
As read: value=0.5
